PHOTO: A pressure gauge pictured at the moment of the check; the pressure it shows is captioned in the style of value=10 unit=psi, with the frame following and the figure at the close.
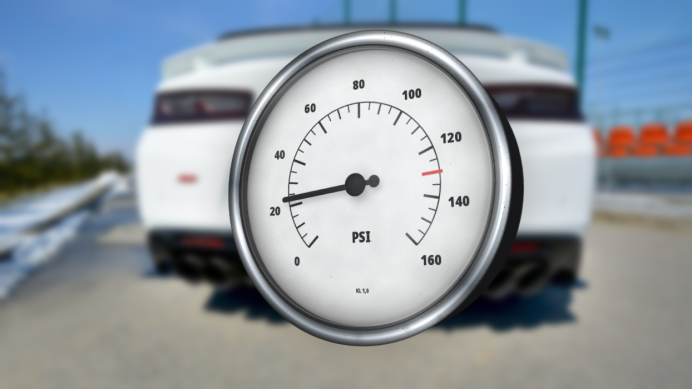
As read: value=22.5 unit=psi
